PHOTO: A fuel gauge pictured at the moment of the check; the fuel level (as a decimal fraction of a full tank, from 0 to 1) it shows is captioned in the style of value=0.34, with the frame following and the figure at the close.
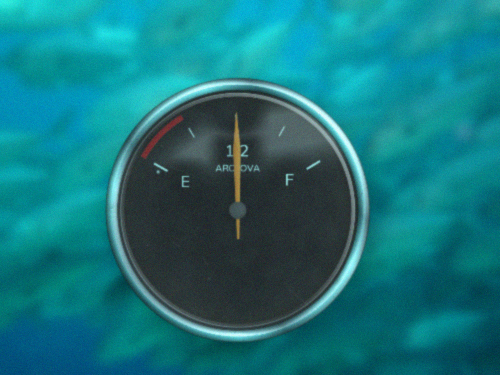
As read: value=0.5
